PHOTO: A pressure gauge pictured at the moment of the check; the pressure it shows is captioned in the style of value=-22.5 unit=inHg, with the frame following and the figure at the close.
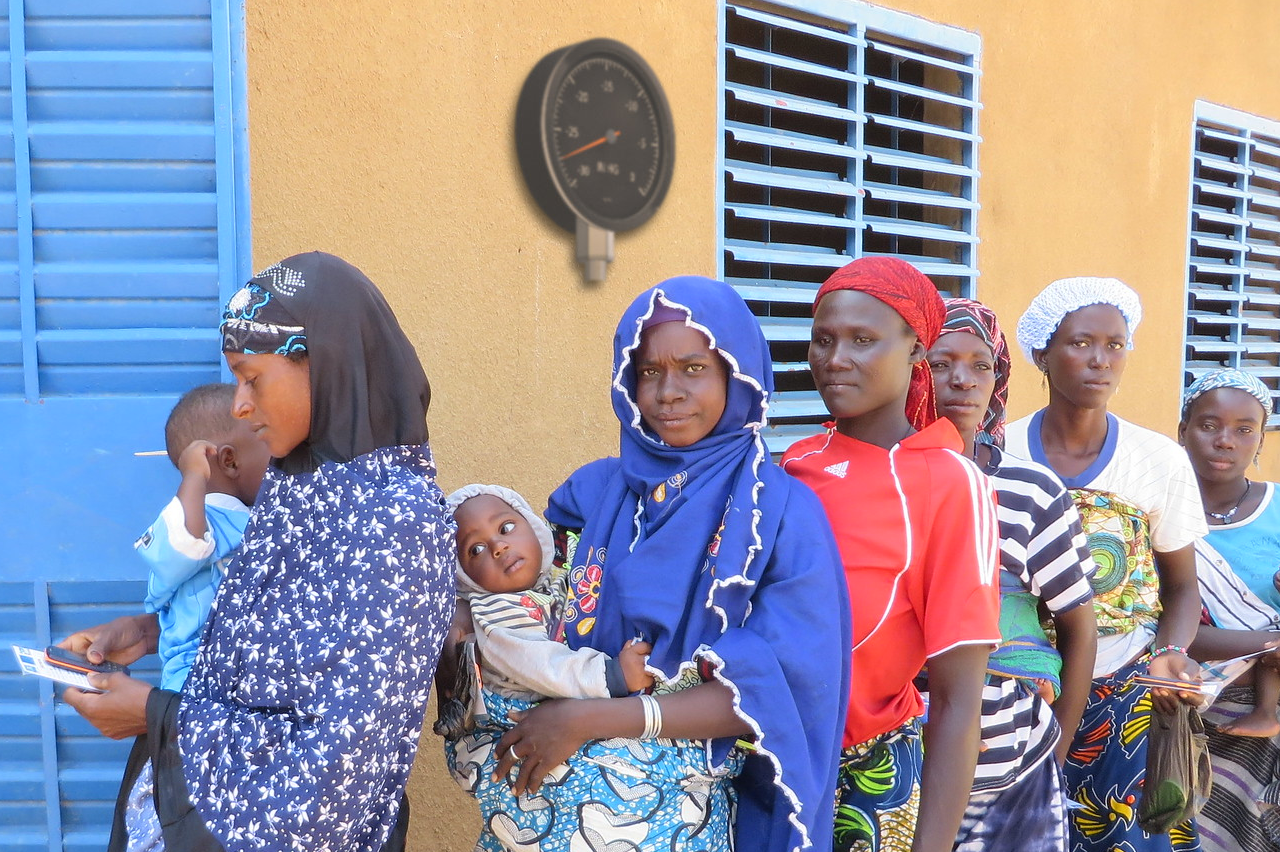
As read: value=-27.5 unit=inHg
